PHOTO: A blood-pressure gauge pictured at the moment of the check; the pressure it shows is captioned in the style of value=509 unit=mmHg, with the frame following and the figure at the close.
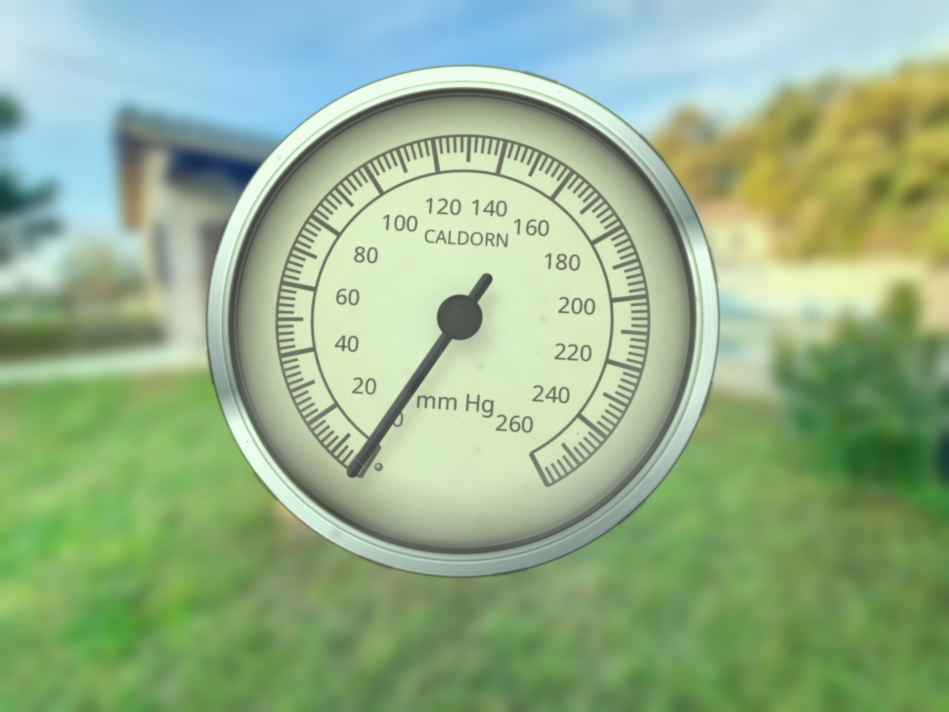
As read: value=2 unit=mmHg
